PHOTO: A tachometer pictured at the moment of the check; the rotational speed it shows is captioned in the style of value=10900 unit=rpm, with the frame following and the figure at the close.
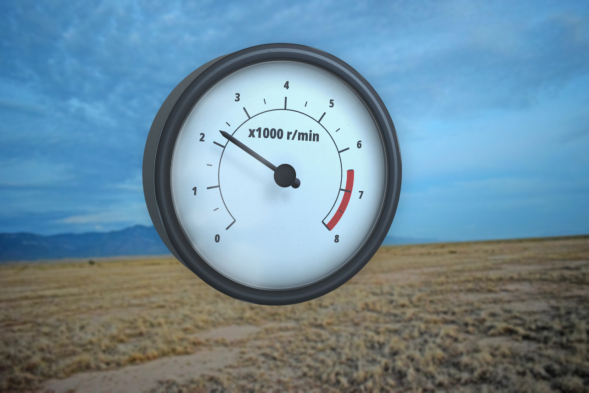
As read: value=2250 unit=rpm
